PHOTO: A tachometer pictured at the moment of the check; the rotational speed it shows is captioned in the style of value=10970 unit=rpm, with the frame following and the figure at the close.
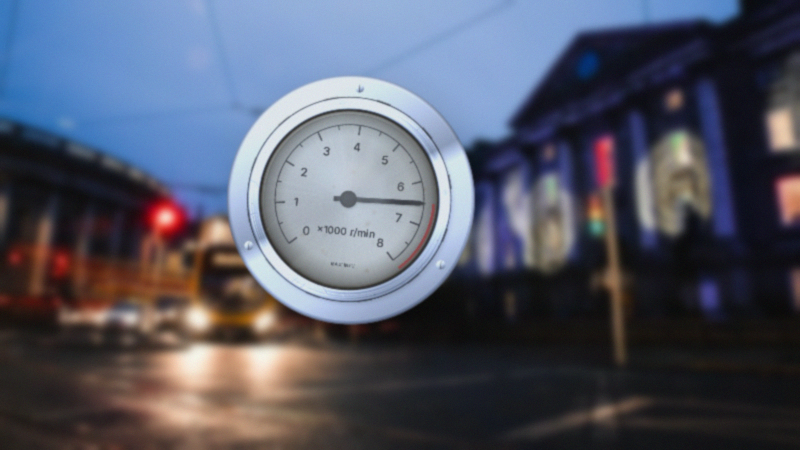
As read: value=6500 unit=rpm
